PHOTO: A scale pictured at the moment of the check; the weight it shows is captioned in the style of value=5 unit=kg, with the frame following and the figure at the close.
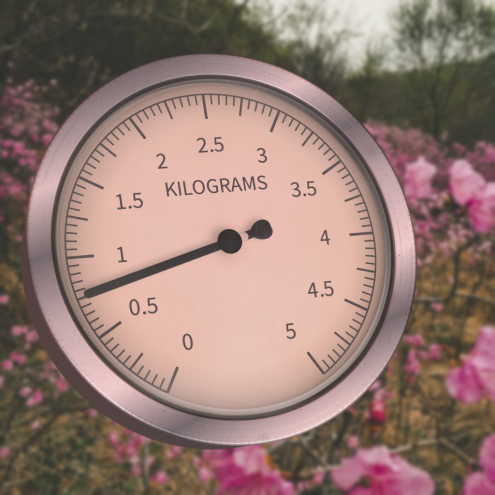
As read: value=0.75 unit=kg
